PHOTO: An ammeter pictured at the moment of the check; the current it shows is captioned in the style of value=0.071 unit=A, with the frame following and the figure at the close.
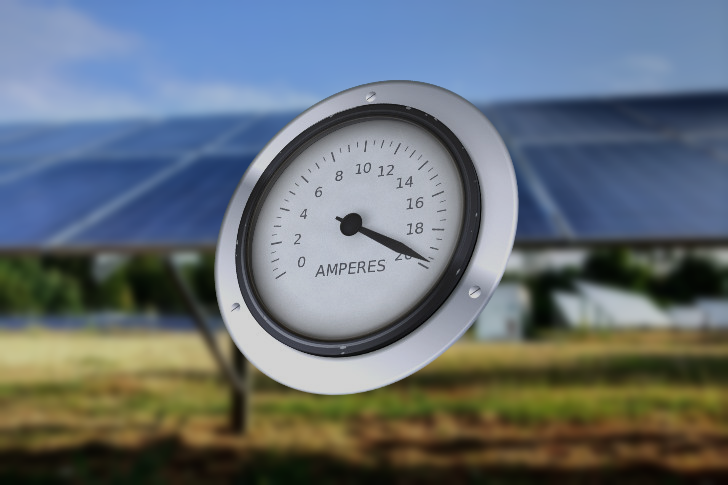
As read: value=19.75 unit=A
